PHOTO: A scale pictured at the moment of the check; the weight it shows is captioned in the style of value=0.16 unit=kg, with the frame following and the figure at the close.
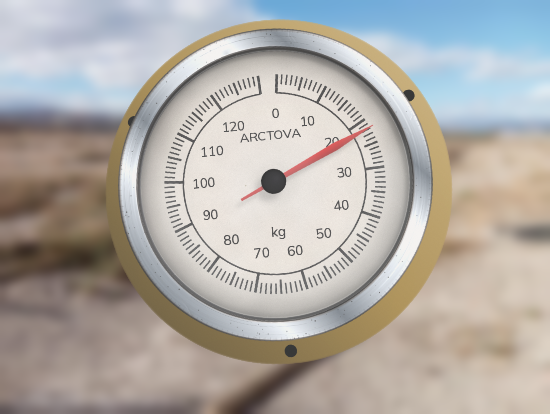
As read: value=22 unit=kg
